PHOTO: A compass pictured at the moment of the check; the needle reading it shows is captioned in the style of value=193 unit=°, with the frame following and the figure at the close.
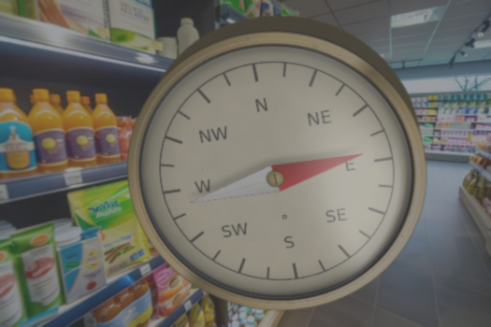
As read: value=82.5 unit=°
